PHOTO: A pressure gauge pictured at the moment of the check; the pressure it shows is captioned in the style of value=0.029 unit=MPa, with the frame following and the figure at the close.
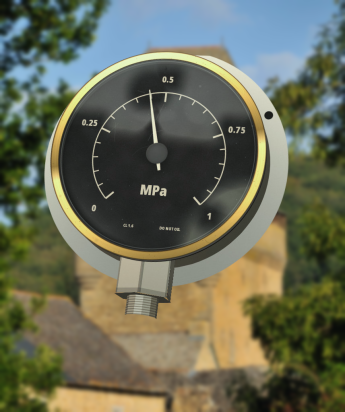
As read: value=0.45 unit=MPa
